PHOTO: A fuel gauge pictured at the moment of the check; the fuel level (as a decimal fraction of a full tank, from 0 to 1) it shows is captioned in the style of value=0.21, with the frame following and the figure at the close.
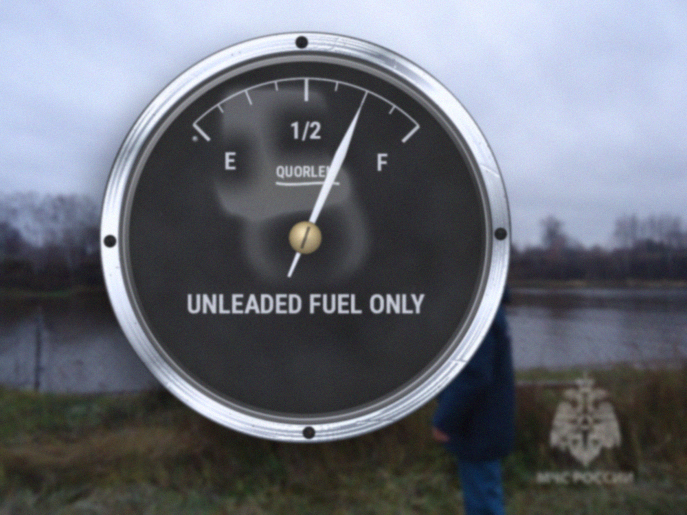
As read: value=0.75
